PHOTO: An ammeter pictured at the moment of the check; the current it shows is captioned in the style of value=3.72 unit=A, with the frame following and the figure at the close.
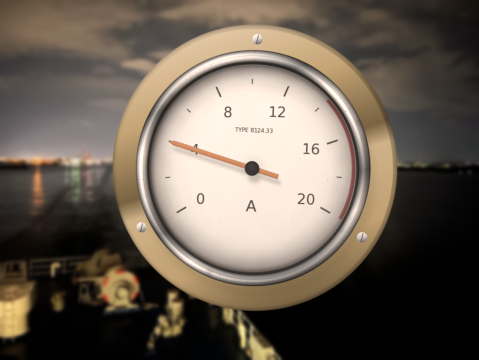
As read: value=4 unit=A
